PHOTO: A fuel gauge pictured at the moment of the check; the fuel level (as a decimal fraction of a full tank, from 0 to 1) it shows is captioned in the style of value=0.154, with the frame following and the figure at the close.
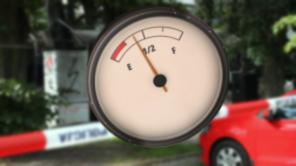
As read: value=0.375
